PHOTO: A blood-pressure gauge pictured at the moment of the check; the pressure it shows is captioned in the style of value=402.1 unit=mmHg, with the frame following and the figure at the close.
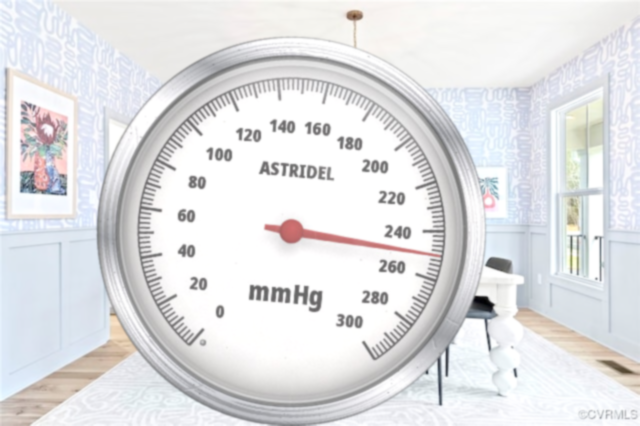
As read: value=250 unit=mmHg
